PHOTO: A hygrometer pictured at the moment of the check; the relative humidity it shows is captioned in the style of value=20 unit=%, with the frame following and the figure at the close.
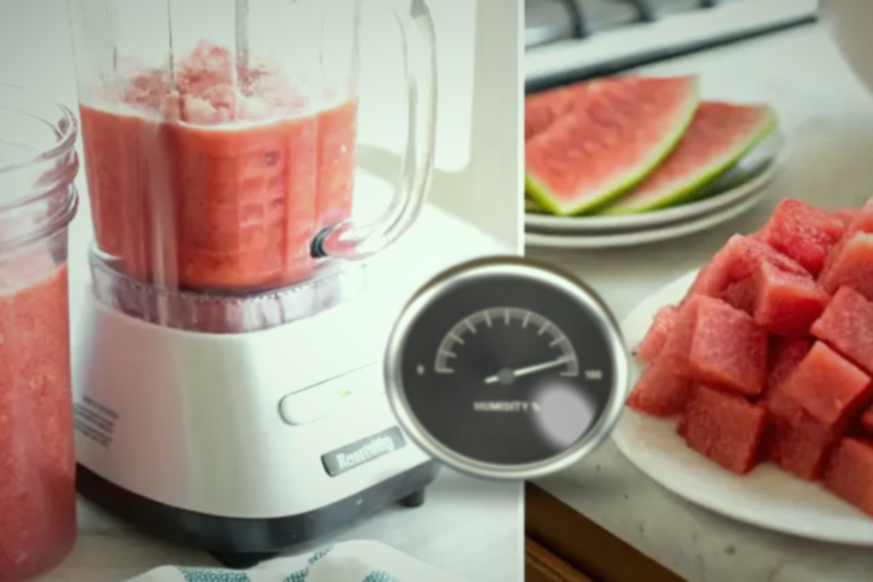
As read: value=90 unit=%
